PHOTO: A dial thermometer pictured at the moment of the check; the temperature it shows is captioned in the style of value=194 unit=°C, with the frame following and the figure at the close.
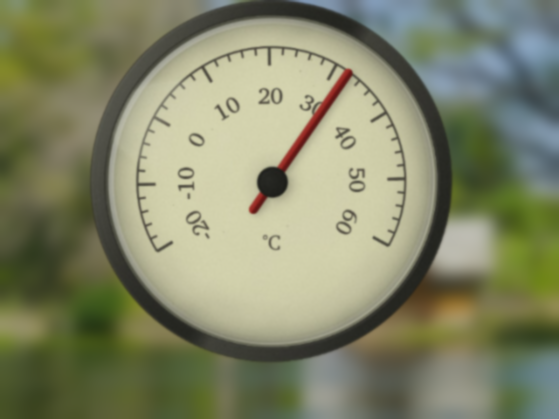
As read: value=32 unit=°C
